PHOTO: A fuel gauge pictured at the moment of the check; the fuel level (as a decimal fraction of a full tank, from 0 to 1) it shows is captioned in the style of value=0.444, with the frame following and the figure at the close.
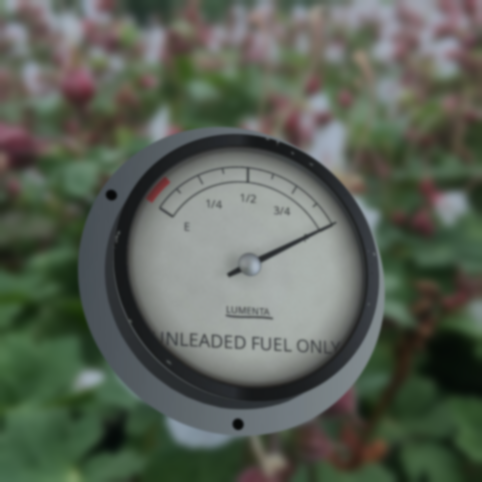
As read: value=1
